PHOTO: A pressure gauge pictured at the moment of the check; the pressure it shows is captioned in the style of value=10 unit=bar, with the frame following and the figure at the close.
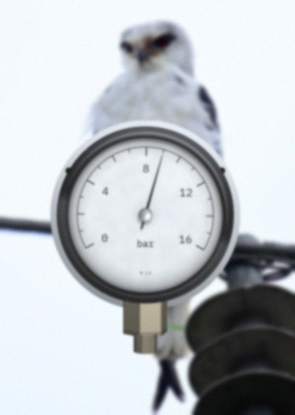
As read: value=9 unit=bar
